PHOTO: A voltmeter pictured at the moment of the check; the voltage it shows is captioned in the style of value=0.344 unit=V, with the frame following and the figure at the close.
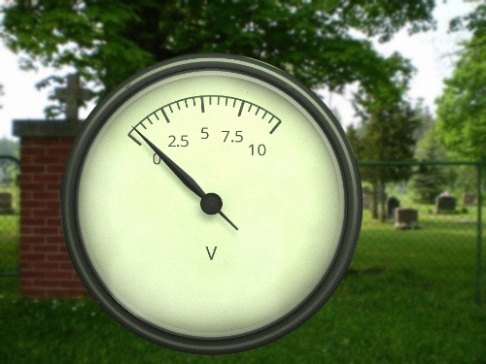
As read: value=0.5 unit=V
